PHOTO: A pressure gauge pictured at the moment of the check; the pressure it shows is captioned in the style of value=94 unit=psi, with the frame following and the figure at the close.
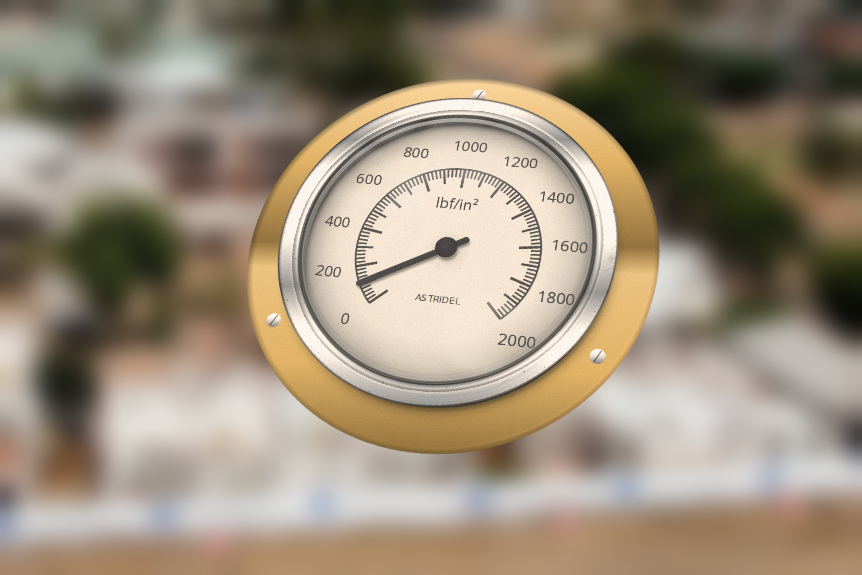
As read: value=100 unit=psi
